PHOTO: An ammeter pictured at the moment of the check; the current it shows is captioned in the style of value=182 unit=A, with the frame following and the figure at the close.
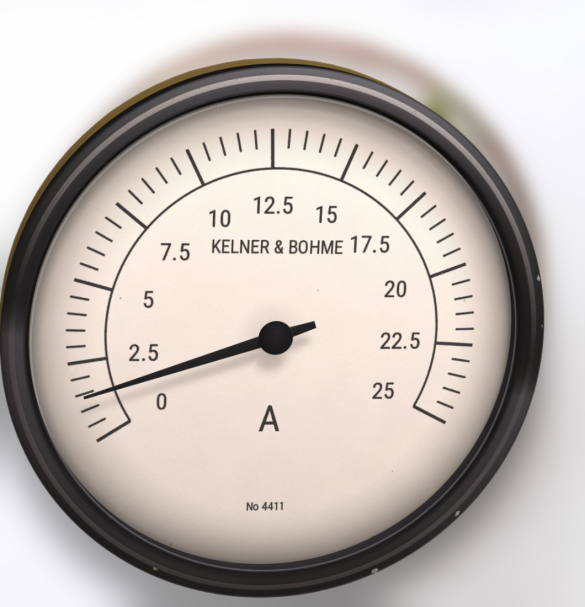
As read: value=1.5 unit=A
